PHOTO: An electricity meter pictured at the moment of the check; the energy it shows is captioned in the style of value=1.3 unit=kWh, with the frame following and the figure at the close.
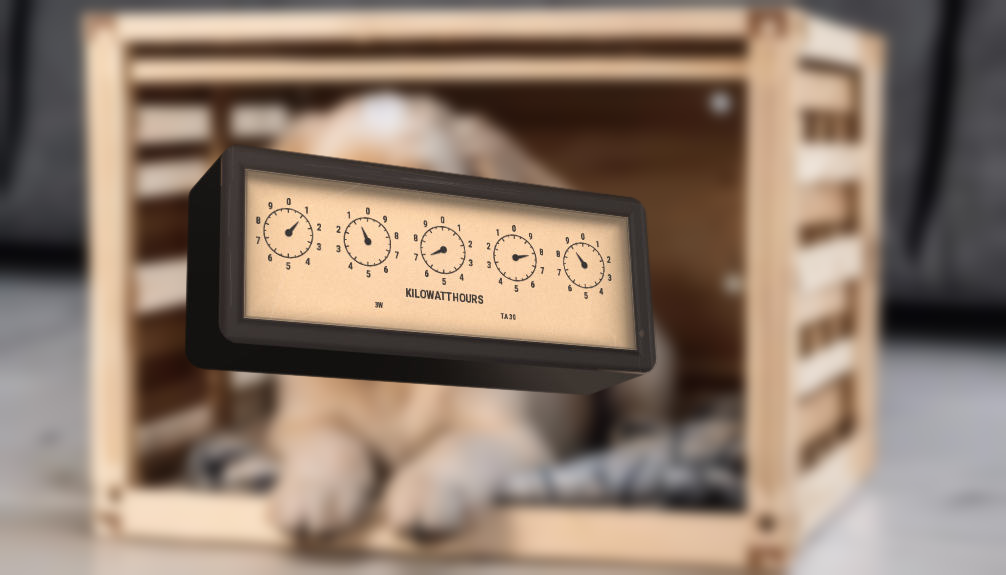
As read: value=10679 unit=kWh
